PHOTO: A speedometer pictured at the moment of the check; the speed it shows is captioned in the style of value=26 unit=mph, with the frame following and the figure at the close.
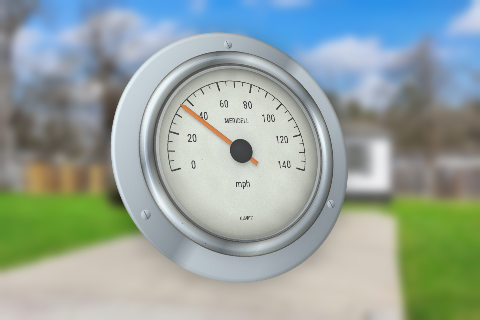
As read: value=35 unit=mph
